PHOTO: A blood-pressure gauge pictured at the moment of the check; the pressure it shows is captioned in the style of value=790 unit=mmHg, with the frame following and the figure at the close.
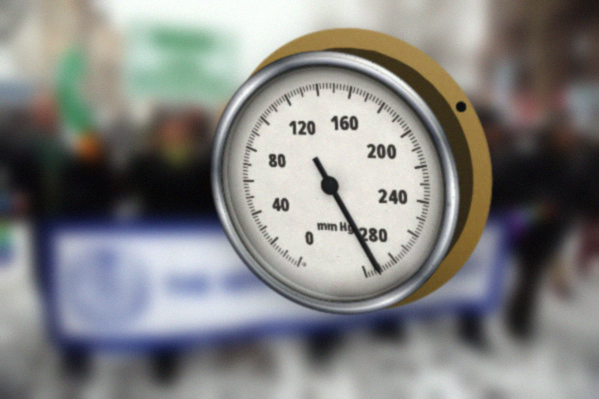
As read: value=290 unit=mmHg
